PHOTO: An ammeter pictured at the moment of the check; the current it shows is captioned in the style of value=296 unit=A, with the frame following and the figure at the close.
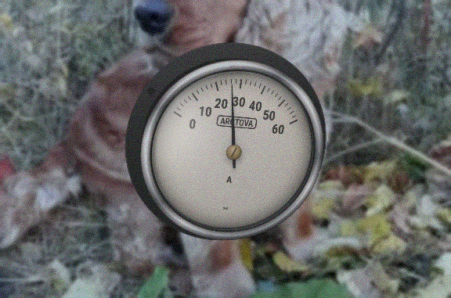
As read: value=26 unit=A
